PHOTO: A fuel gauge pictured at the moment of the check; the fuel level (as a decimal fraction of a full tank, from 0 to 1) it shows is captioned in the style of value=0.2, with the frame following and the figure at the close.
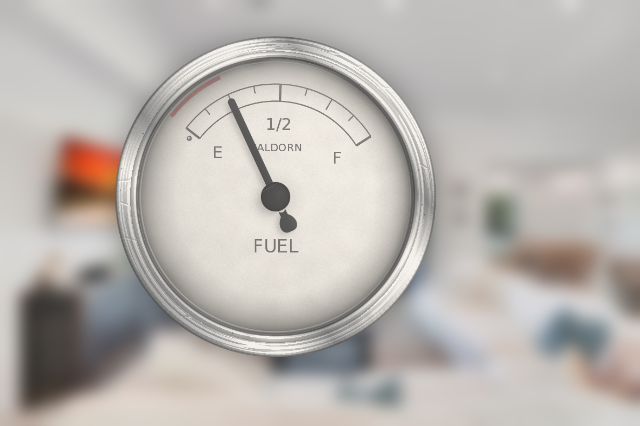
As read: value=0.25
